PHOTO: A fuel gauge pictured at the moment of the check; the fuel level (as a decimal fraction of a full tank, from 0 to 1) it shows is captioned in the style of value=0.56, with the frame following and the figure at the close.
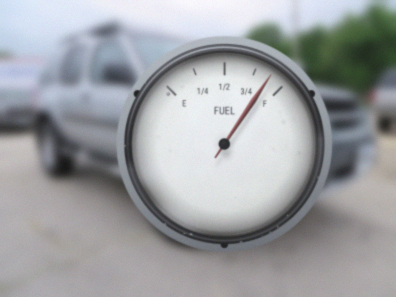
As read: value=0.875
